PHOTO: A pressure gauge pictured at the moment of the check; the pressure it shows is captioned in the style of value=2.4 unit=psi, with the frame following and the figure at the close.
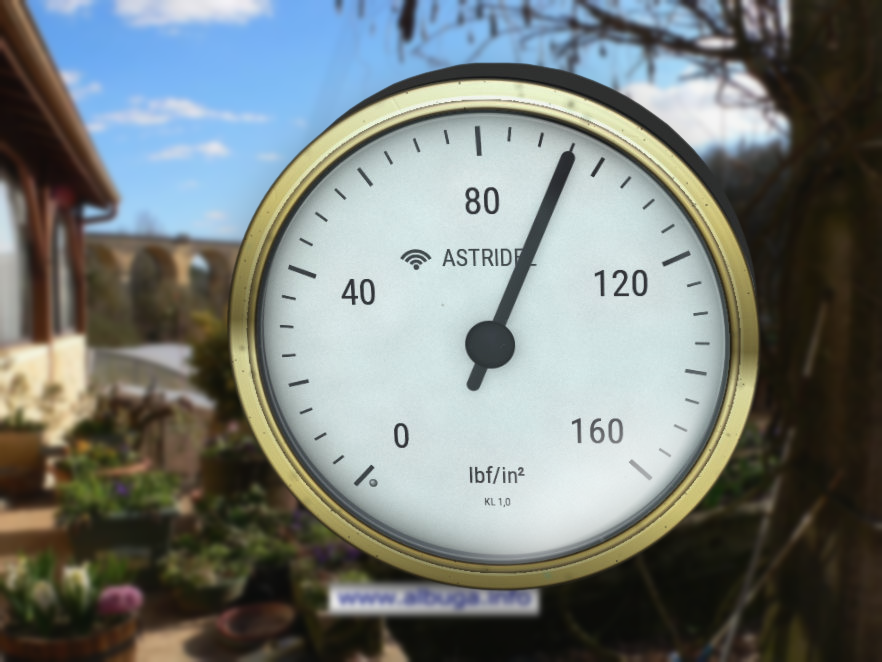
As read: value=95 unit=psi
